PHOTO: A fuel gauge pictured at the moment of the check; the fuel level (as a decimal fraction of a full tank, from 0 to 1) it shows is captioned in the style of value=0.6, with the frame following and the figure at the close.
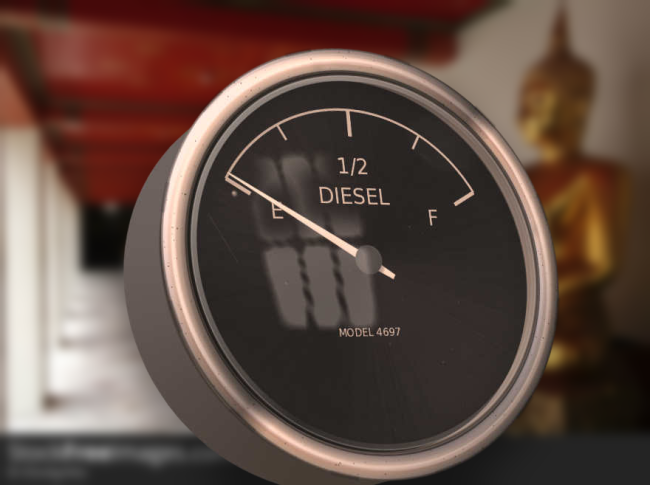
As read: value=0
